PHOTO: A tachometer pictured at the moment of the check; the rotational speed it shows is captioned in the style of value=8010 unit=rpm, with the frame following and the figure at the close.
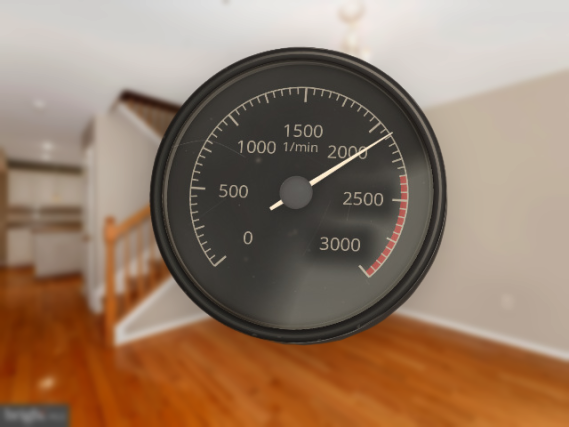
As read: value=2100 unit=rpm
